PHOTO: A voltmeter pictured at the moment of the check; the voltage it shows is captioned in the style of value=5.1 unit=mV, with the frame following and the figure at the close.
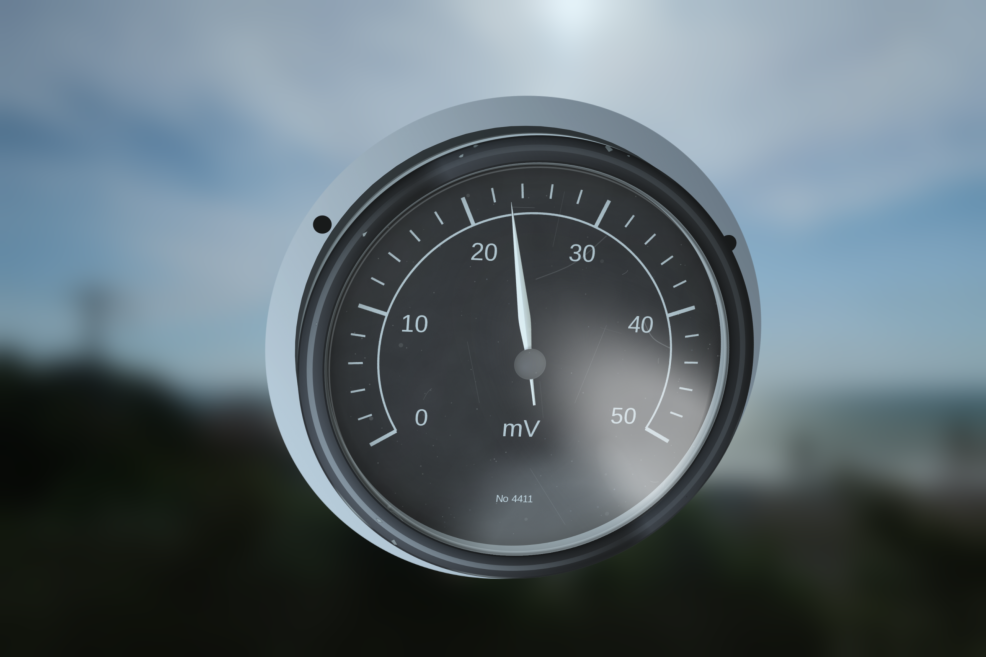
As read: value=23 unit=mV
